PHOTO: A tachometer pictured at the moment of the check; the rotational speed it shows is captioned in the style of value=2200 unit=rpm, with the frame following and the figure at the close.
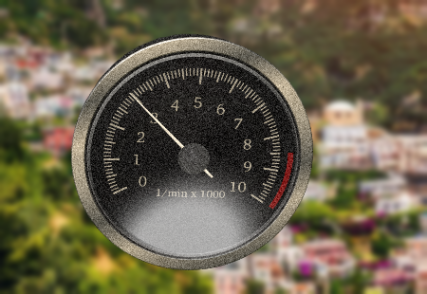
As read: value=3000 unit=rpm
